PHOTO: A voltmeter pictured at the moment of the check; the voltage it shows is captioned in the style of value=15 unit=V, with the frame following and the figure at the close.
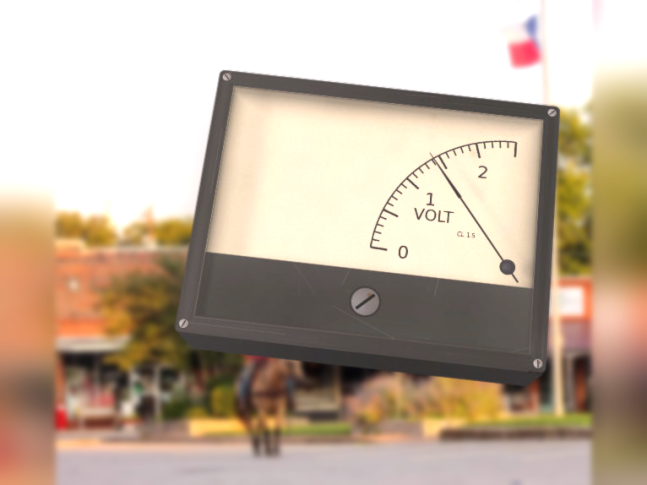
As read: value=1.4 unit=V
